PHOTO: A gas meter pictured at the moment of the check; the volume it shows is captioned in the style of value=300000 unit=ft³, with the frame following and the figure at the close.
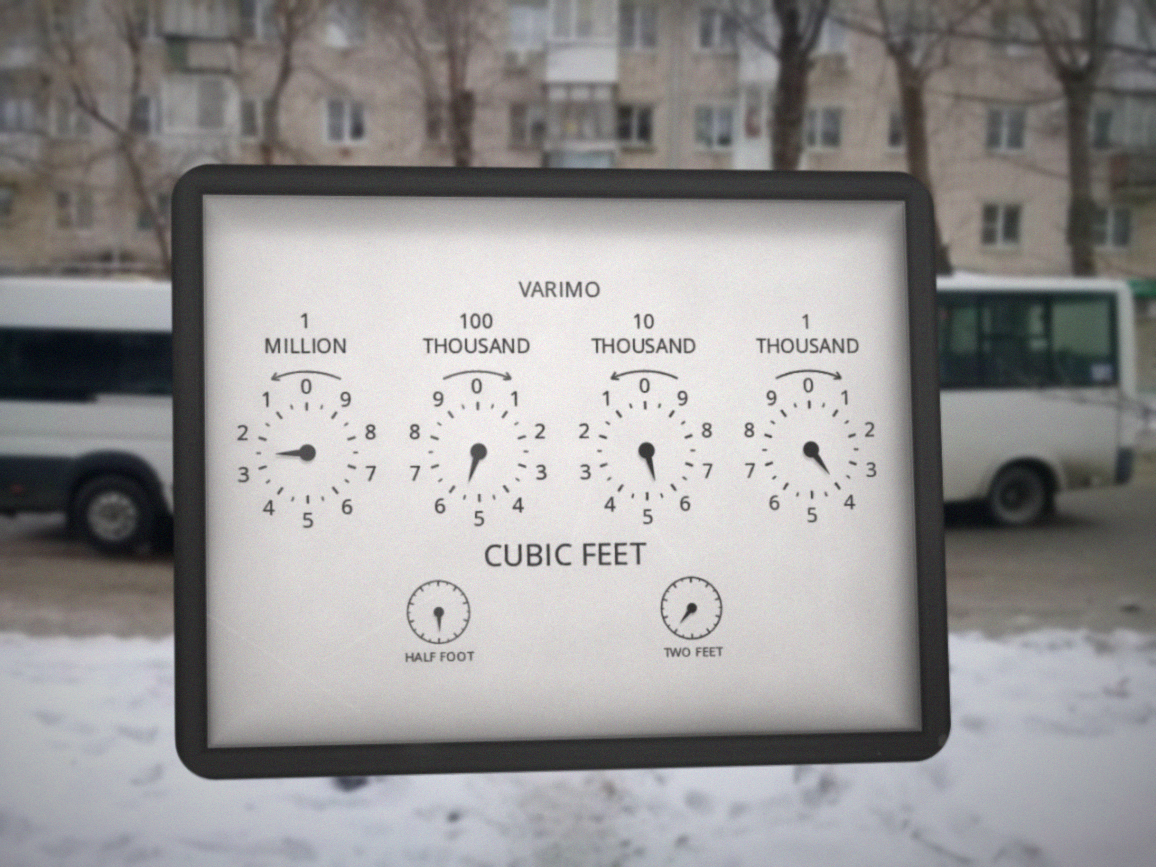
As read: value=255400 unit=ft³
